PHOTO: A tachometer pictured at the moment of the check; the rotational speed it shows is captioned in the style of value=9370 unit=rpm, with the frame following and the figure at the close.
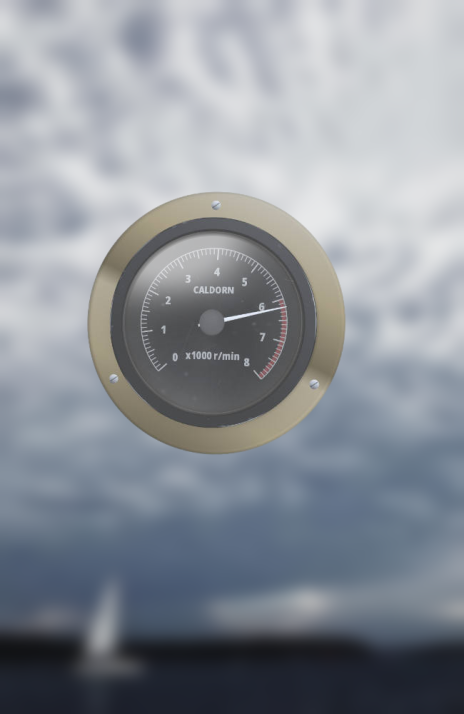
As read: value=6200 unit=rpm
